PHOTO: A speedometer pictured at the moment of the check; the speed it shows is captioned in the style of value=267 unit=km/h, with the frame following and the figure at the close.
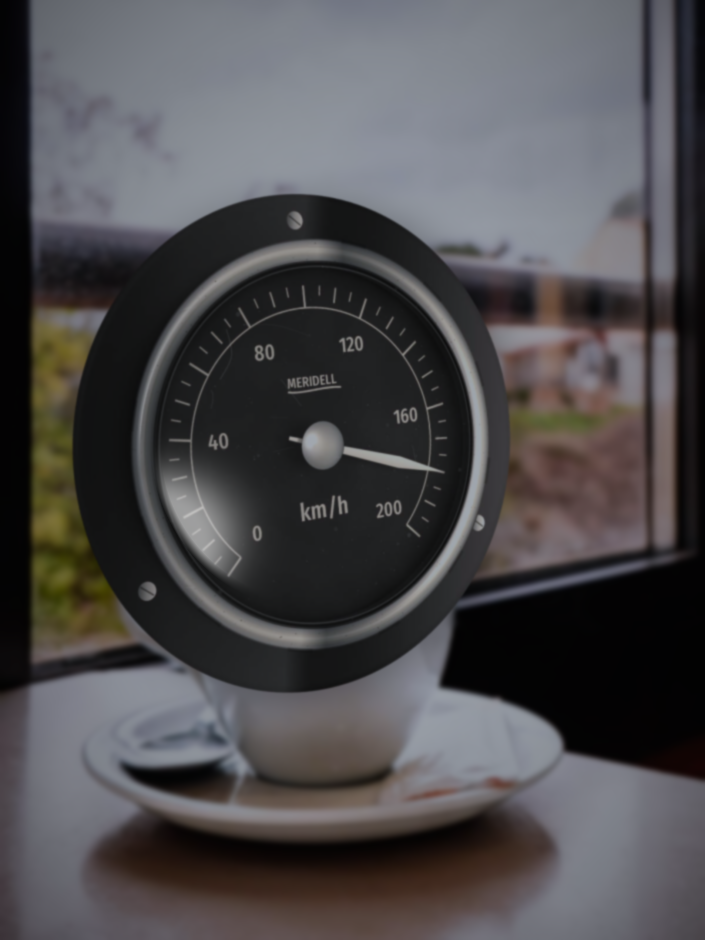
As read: value=180 unit=km/h
